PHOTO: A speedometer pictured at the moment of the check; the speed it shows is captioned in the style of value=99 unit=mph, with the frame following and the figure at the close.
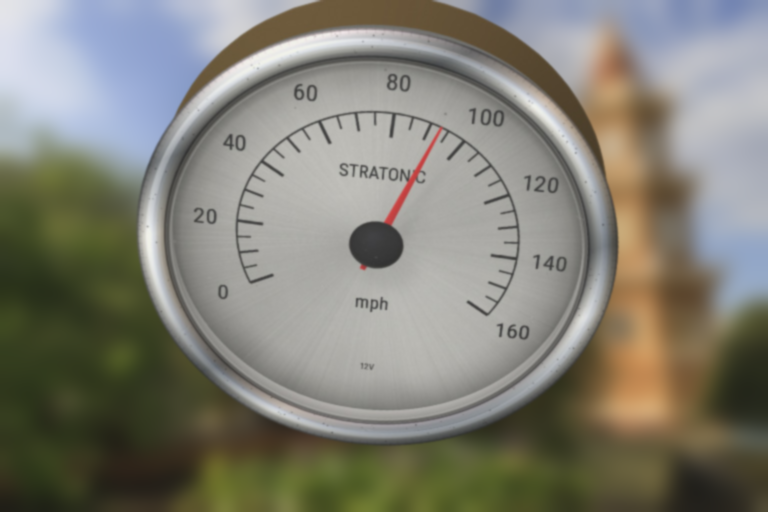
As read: value=92.5 unit=mph
